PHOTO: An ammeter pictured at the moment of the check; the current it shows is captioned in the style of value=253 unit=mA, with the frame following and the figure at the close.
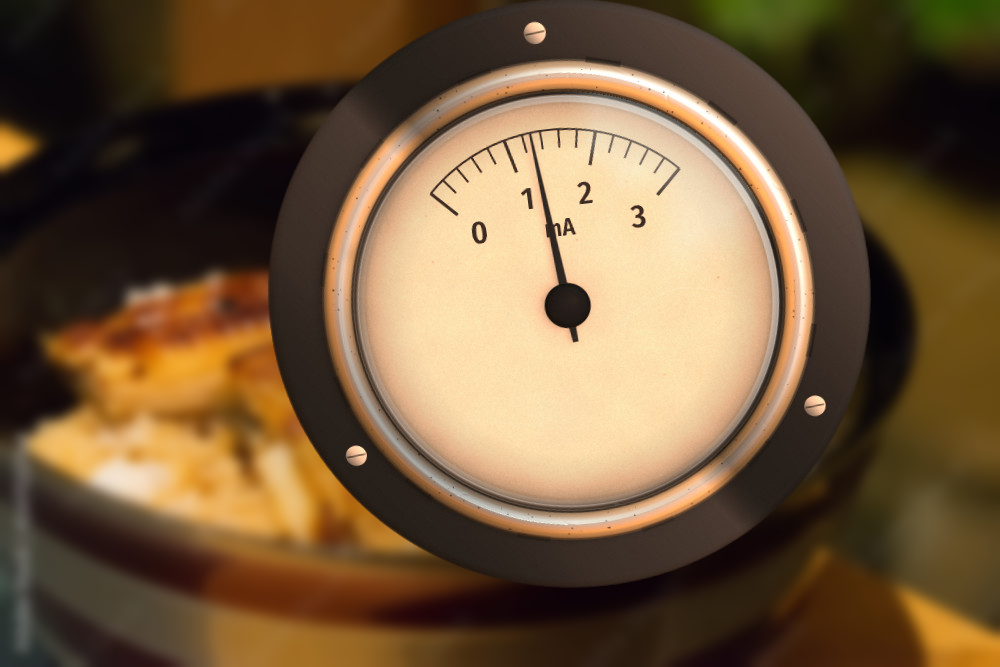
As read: value=1.3 unit=mA
